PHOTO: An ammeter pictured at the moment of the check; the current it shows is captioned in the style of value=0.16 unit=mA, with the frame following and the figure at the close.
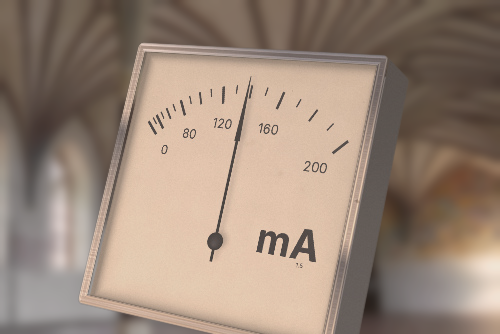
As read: value=140 unit=mA
